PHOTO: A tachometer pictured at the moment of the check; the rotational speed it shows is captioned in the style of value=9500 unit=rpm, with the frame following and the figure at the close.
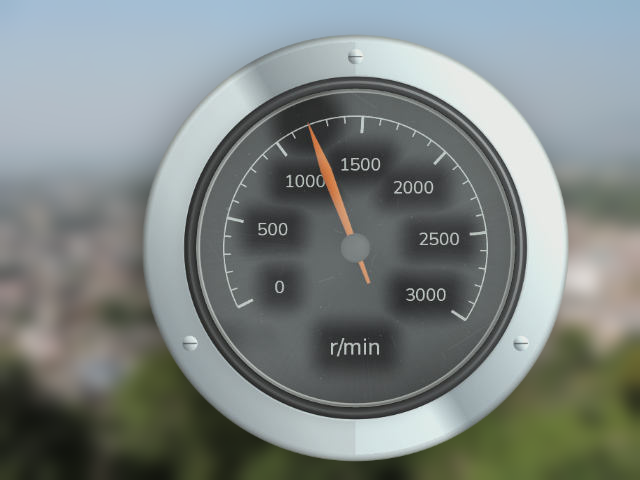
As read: value=1200 unit=rpm
